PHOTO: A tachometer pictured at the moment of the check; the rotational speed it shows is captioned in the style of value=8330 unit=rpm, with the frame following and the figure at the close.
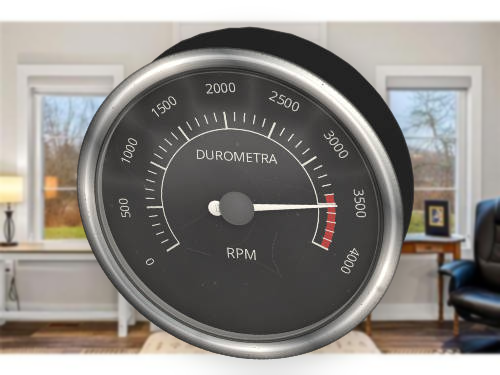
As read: value=3500 unit=rpm
